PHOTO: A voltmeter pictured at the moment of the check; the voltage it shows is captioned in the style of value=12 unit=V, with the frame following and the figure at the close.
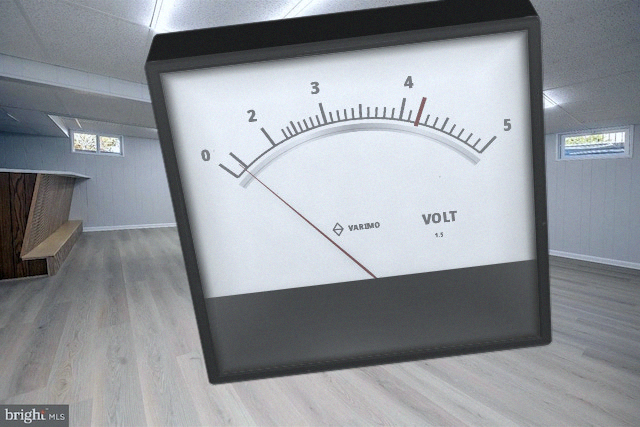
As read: value=1 unit=V
